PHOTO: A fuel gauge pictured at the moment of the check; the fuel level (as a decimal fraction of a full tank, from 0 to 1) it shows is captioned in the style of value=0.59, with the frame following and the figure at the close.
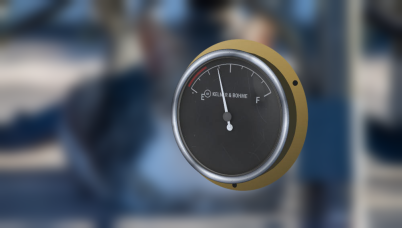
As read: value=0.375
